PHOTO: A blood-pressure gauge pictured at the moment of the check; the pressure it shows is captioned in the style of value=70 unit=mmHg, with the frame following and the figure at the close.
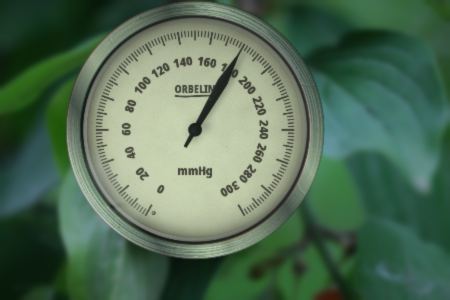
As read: value=180 unit=mmHg
